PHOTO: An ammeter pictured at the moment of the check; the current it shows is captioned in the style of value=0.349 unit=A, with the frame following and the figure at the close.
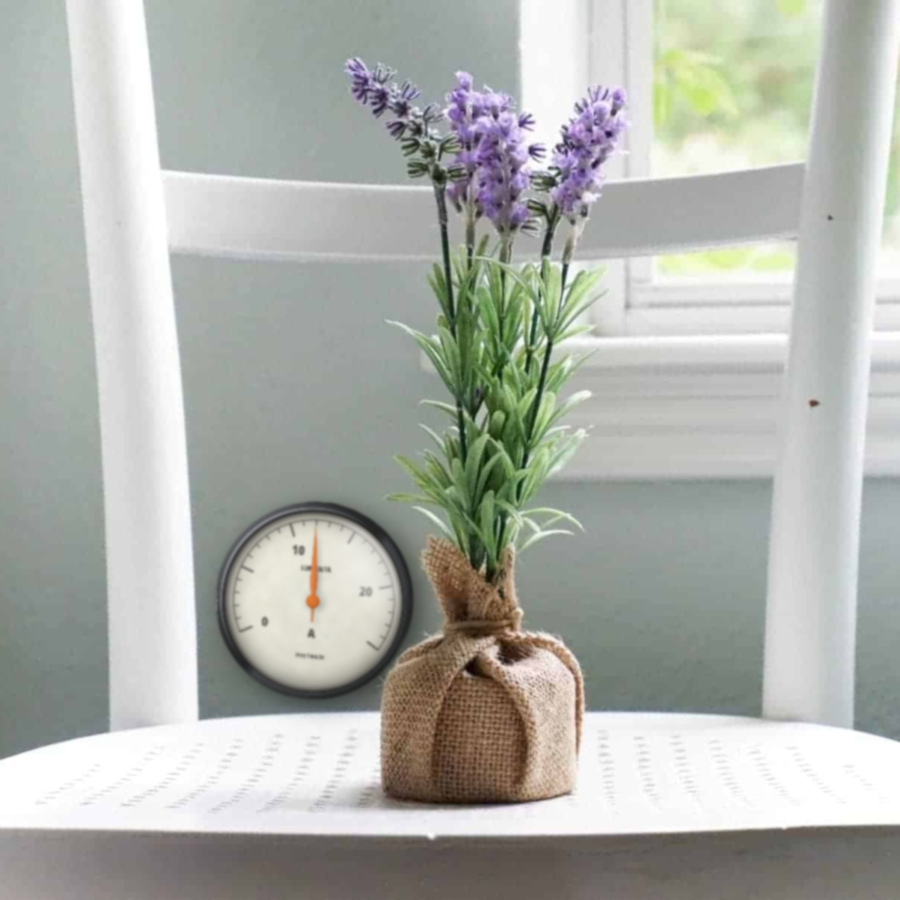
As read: value=12 unit=A
